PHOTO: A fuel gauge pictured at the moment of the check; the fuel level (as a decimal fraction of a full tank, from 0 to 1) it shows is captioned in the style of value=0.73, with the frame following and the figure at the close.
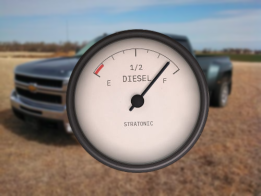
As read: value=0.875
